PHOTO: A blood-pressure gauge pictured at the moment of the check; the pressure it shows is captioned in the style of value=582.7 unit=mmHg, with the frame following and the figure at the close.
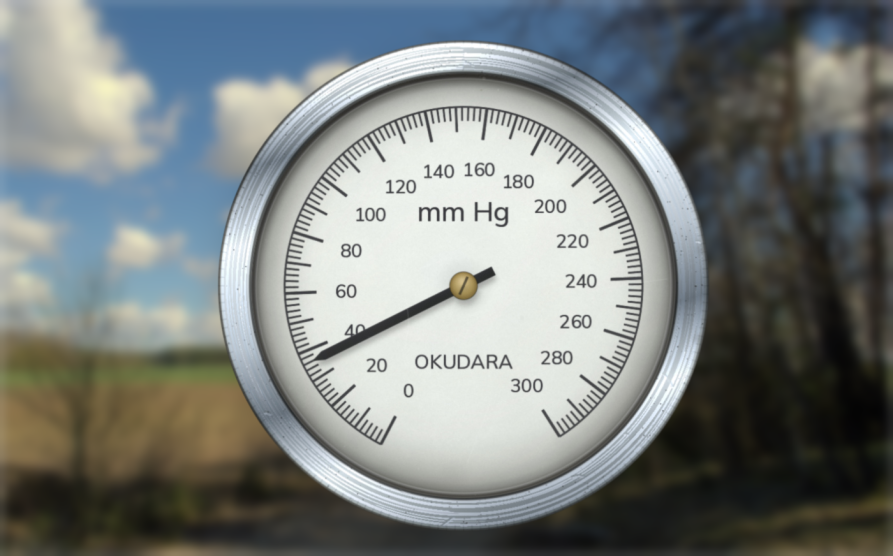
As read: value=36 unit=mmHg
